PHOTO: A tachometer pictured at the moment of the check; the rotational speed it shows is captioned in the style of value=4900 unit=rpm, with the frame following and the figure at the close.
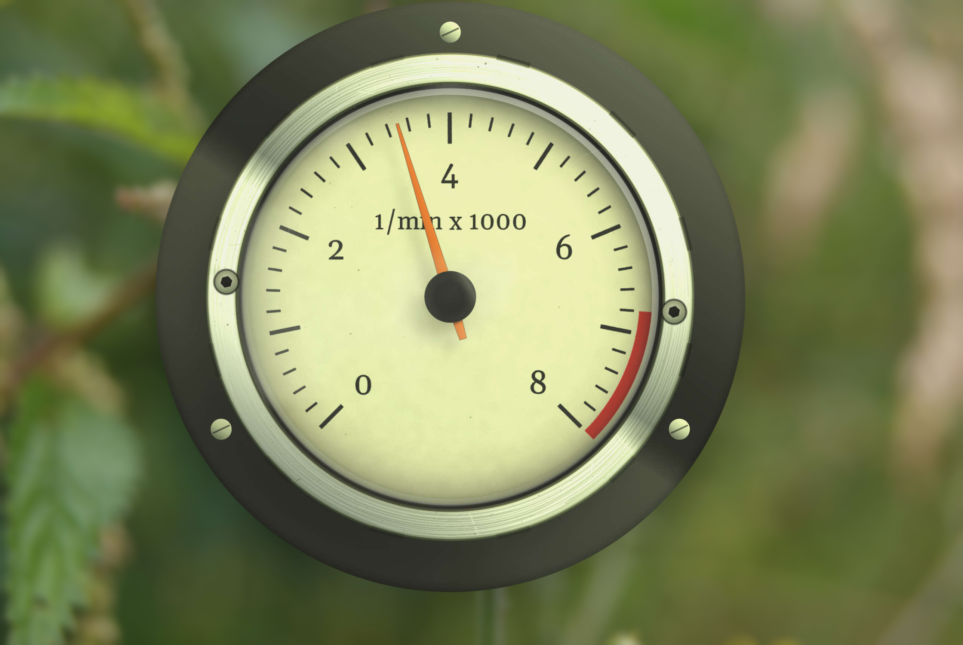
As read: value=3500 unit=rpm
